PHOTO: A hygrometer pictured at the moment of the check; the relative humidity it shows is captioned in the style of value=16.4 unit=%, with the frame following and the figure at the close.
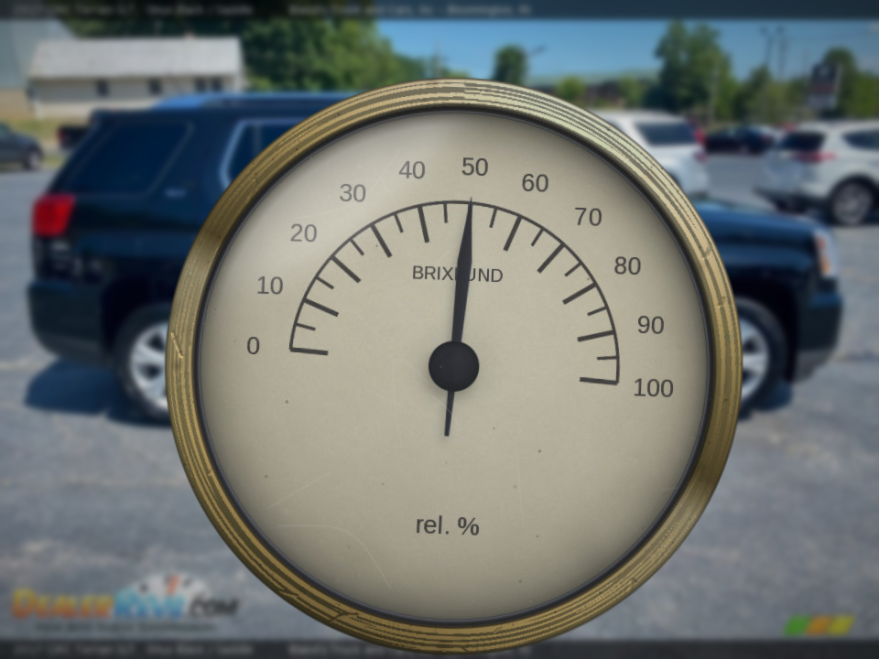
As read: value=50 unit=%
